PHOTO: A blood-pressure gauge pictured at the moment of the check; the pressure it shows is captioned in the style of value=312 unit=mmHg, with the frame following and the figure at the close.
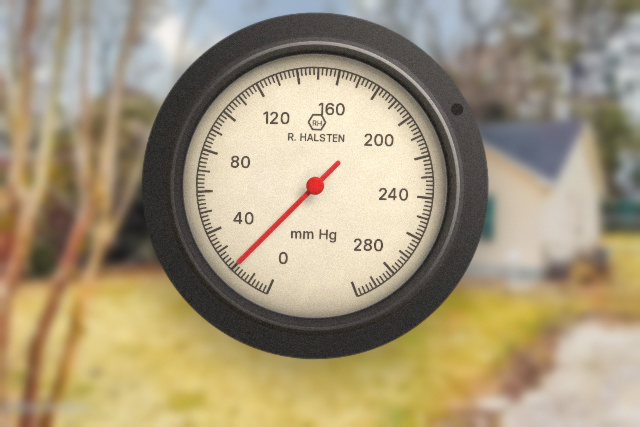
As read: value=20 unit=mmHg
